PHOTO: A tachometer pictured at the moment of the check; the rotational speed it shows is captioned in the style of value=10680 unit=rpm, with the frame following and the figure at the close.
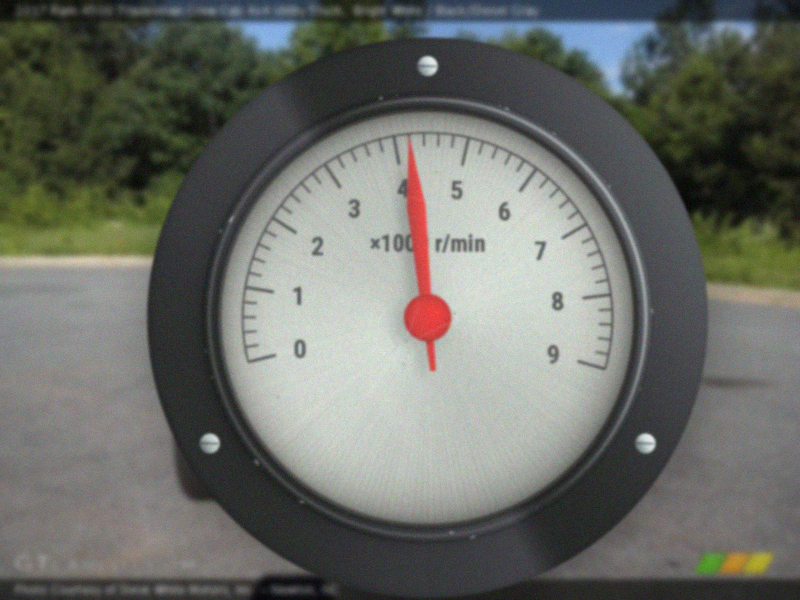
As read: value=4200 unit=rpm
